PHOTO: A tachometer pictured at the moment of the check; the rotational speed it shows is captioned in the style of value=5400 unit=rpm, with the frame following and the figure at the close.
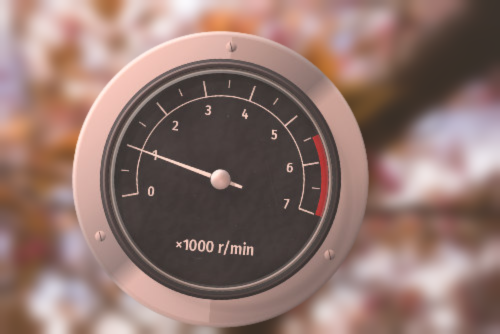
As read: value=1000 unit=rpm
